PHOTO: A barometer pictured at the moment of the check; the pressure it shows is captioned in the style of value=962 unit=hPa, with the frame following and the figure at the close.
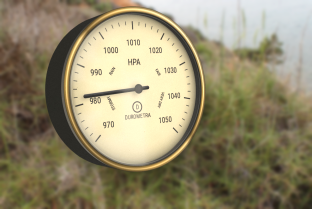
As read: value=982 unit=hPa
